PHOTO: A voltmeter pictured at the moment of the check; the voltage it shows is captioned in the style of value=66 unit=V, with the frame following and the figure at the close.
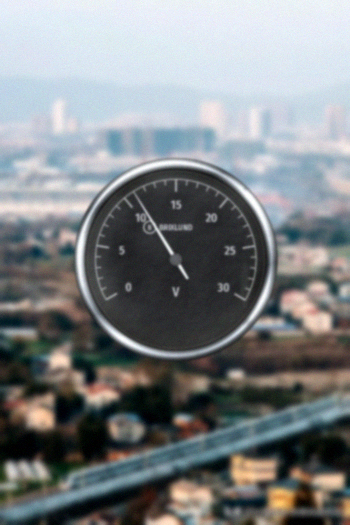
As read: value=11 unit=V
